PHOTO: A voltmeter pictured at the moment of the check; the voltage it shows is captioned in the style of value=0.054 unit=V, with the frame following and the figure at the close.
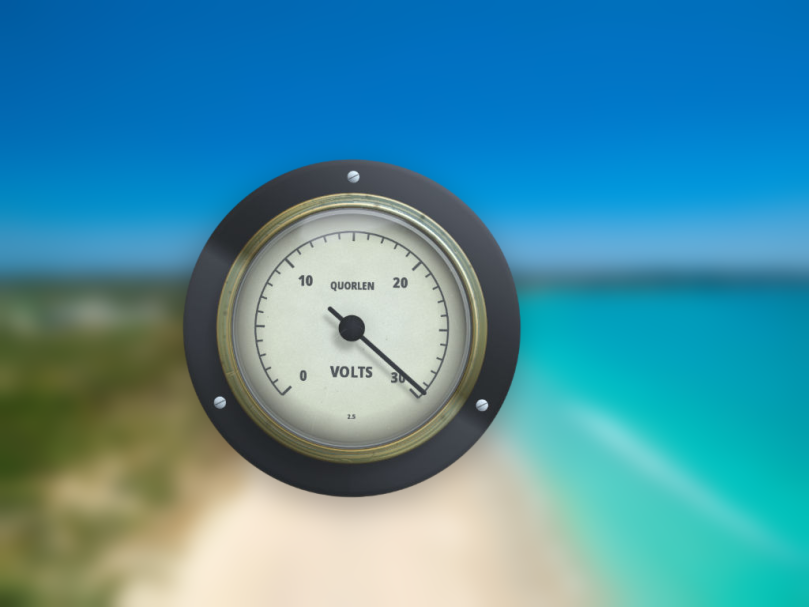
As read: value=29.5 unit=V
